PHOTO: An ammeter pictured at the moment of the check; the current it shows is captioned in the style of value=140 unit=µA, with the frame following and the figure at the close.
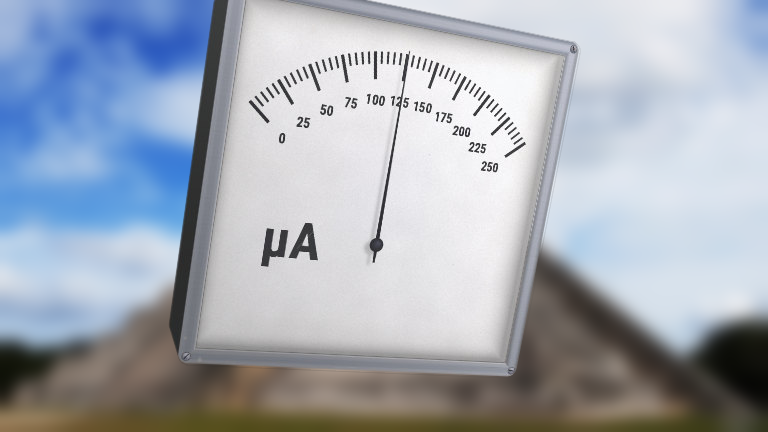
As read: value=125 unit=µA
